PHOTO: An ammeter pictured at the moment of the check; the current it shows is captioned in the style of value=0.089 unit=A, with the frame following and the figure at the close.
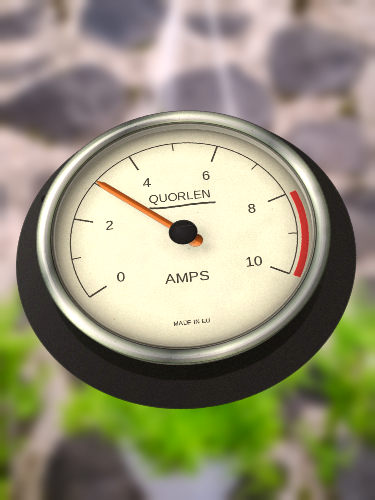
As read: value=3 unit=A
